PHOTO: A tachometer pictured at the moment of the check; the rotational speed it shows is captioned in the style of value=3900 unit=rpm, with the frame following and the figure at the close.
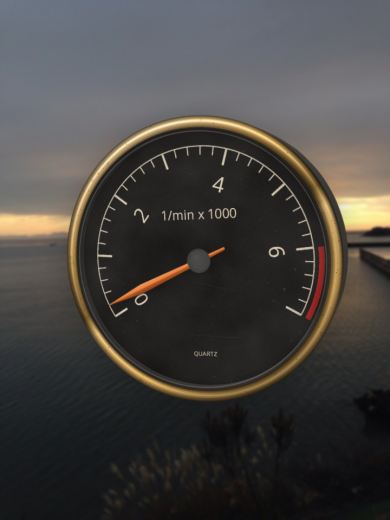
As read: value=200 unit=rpm
